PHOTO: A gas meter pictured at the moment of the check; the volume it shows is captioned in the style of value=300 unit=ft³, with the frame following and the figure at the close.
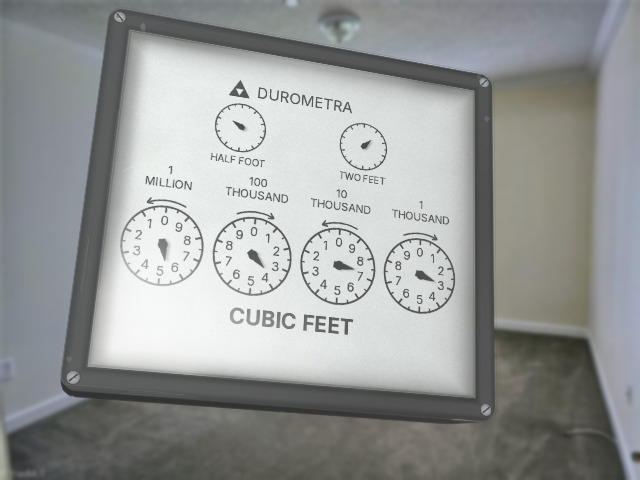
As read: value=537300 unit=ft³
